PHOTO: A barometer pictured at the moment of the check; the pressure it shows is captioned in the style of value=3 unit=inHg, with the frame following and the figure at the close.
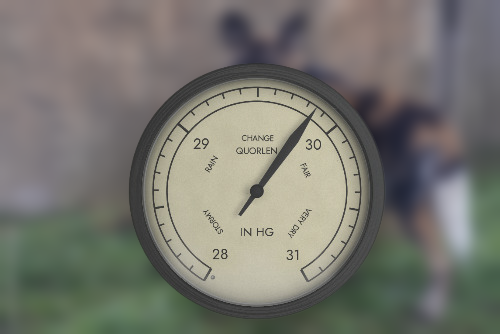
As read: value=29.85 unit=inHg
